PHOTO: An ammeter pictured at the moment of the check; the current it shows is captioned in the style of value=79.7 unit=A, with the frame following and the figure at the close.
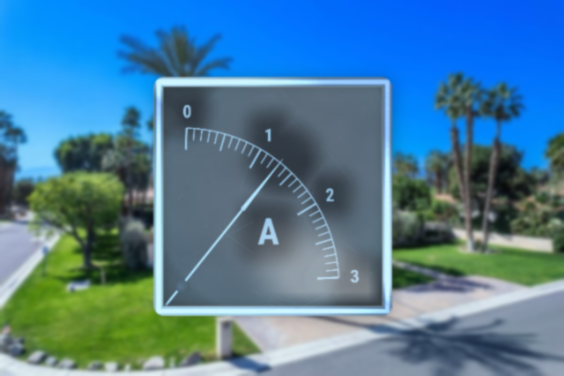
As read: value=1.3 unit=A
